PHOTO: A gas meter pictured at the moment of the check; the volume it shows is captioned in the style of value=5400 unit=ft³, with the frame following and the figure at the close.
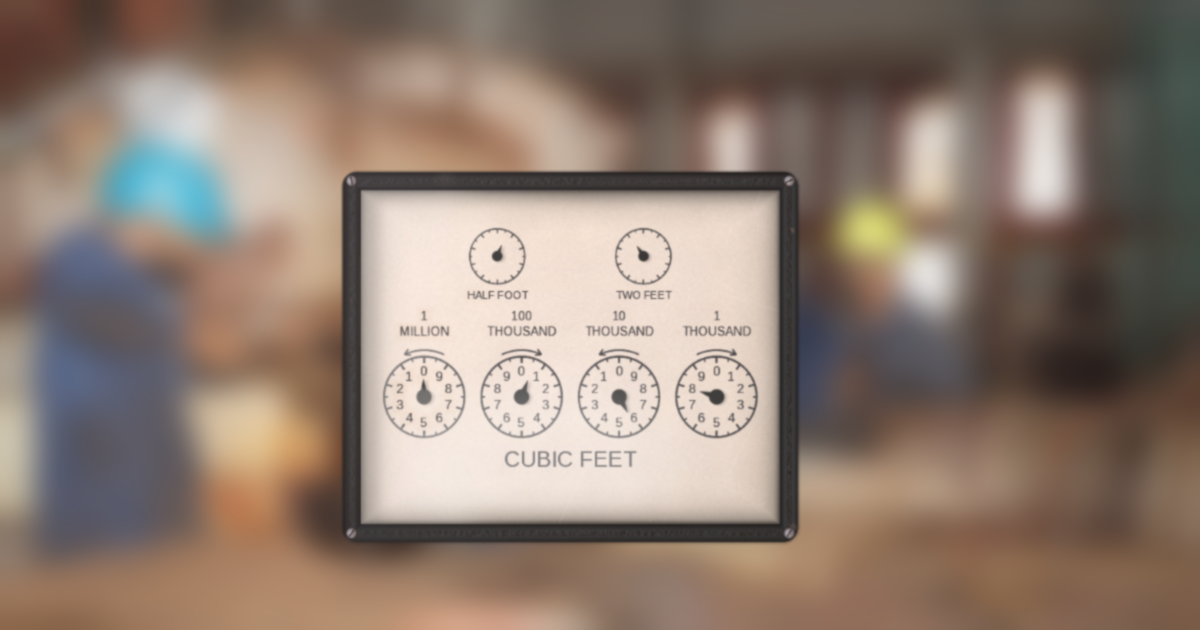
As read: value=5800 unit=ft³
